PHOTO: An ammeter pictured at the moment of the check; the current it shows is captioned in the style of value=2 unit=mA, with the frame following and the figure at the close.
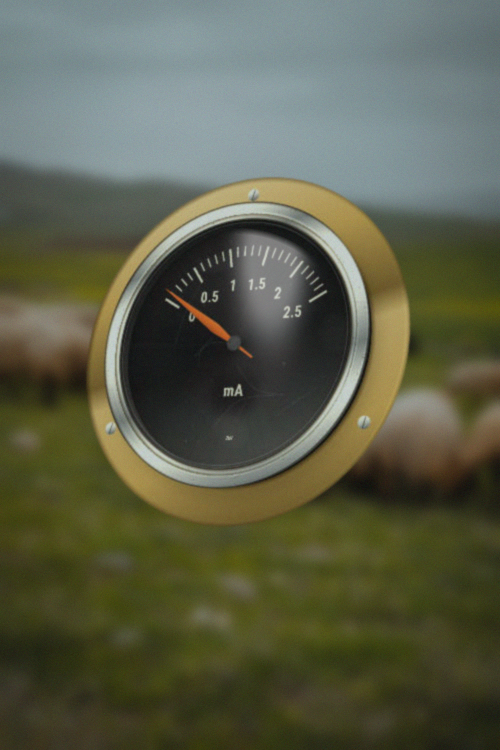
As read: value=0.1 unit=mA
